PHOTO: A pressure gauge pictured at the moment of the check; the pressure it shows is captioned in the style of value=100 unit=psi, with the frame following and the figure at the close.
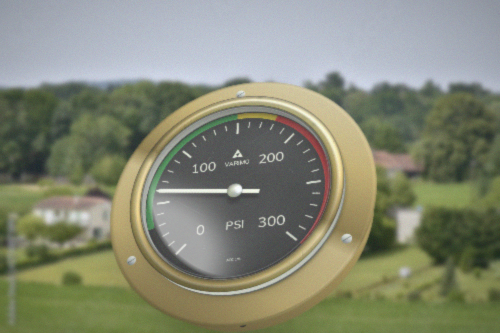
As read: value=60 unit=psi
